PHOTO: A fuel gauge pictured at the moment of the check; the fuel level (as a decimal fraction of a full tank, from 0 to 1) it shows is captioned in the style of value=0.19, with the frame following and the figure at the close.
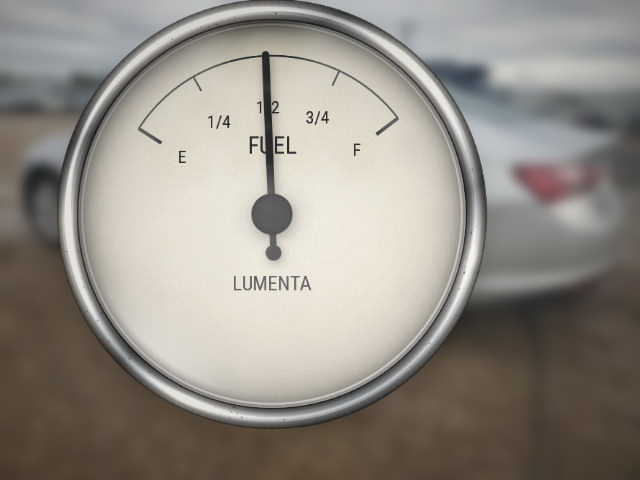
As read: value=0.5
